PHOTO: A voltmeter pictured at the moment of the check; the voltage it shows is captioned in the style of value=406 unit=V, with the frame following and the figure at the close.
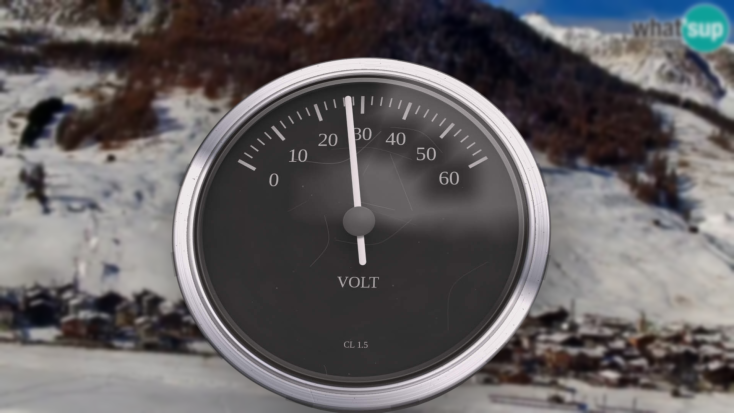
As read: value=27 unit=V
